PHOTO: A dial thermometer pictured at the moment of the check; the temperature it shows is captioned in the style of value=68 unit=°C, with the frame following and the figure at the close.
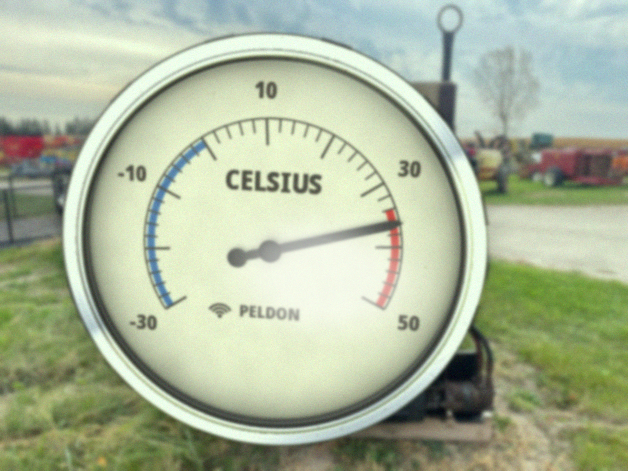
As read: value=36 unit=°C
